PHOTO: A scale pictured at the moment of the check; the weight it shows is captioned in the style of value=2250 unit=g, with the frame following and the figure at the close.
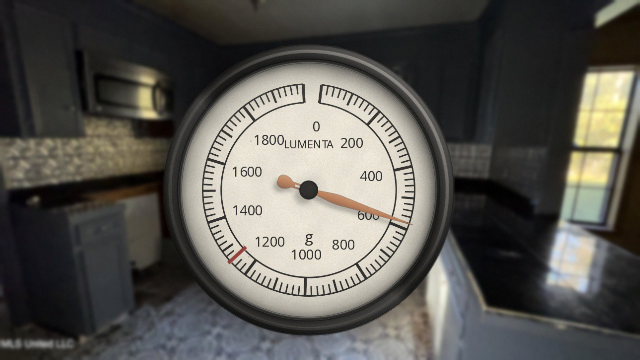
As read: value=580 unit=g
